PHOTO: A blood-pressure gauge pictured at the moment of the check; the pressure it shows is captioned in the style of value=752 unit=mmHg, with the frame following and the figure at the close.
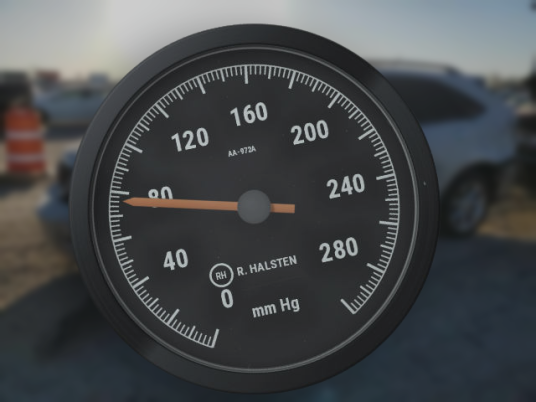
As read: value=76 unit=mmHg
